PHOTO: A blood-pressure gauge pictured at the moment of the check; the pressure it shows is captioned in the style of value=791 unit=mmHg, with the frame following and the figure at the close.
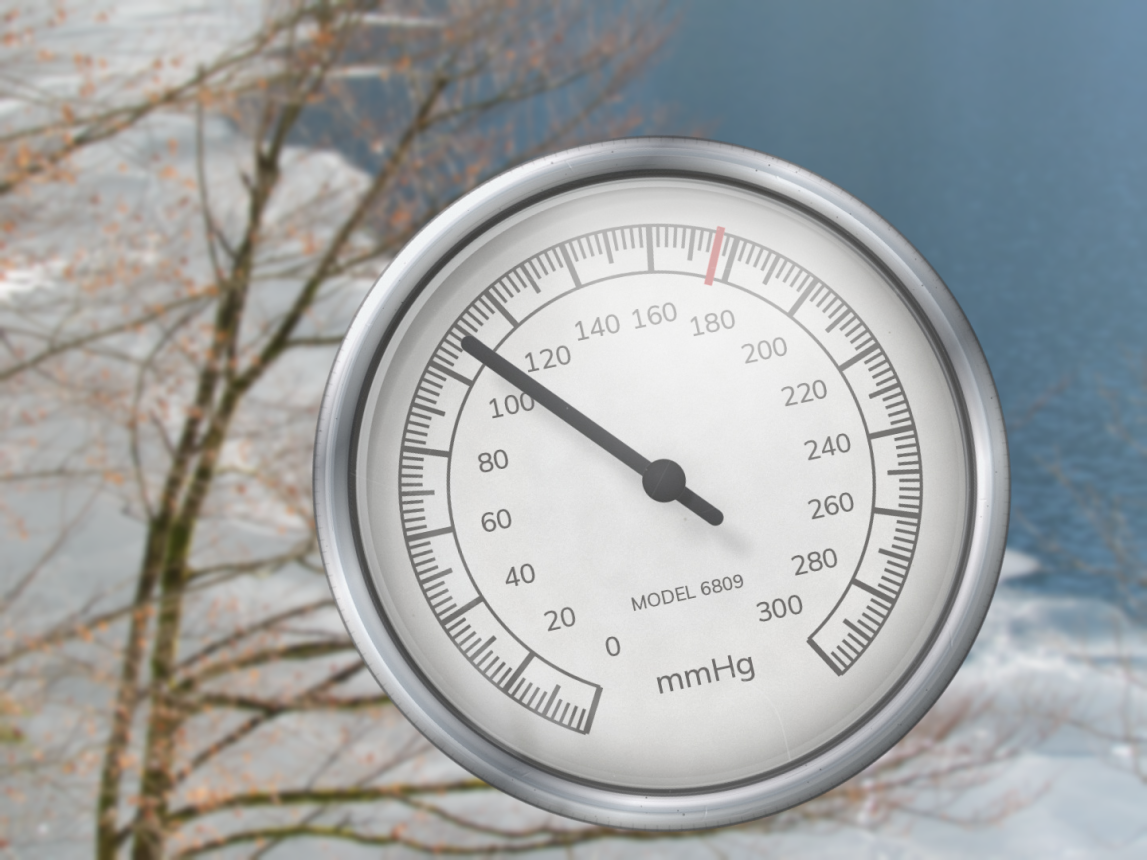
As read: value=108 unit=mmHg
